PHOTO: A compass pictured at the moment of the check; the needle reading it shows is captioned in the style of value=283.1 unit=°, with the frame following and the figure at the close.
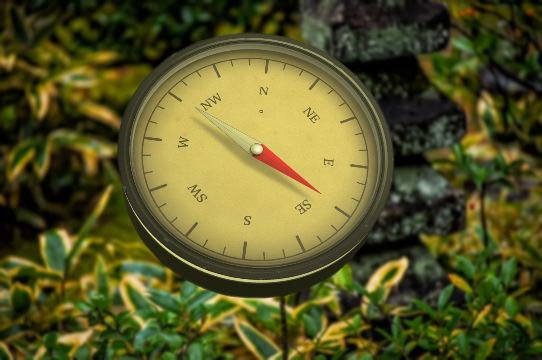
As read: value=120 unit=°
